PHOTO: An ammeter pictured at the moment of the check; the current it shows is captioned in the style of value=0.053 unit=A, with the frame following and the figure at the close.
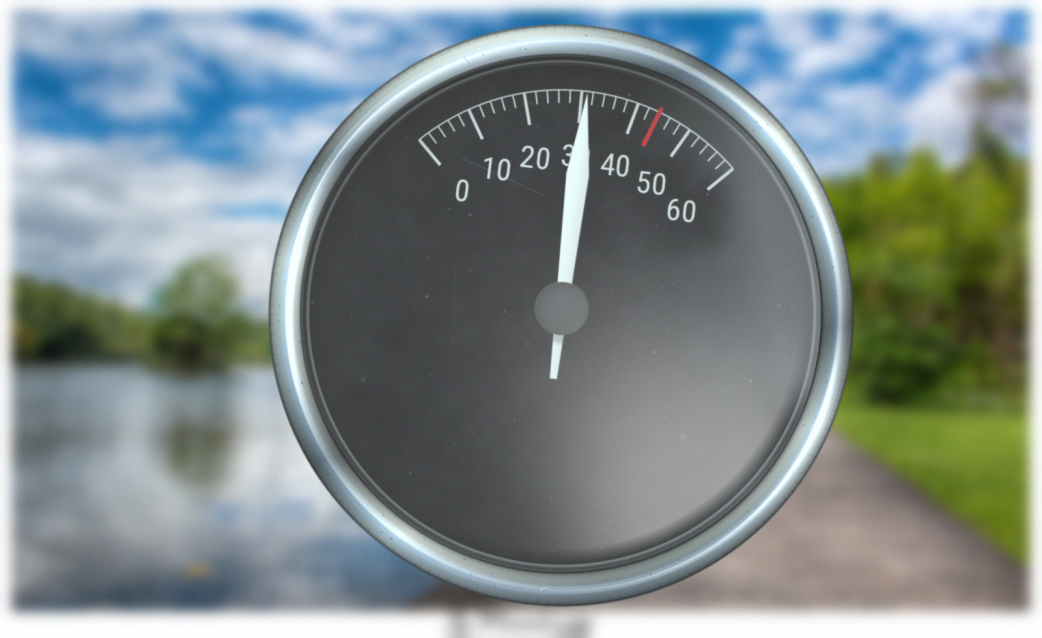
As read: value=31 unit=A
